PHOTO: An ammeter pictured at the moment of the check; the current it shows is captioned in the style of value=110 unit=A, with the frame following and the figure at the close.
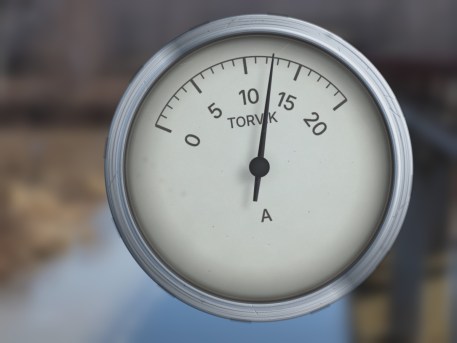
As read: value=12.5 unit=A
